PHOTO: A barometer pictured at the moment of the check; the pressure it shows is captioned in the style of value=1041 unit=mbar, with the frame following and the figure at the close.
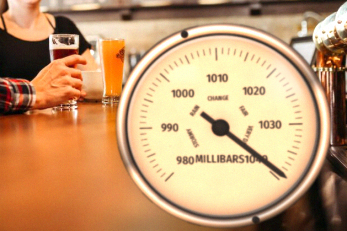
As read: value=1039 unit=mbar
